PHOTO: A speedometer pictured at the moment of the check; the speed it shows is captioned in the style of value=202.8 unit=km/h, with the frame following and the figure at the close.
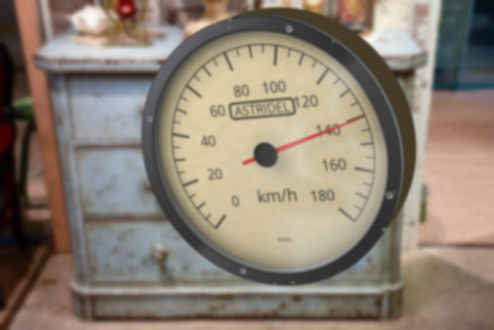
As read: value=140 unit=km/h
